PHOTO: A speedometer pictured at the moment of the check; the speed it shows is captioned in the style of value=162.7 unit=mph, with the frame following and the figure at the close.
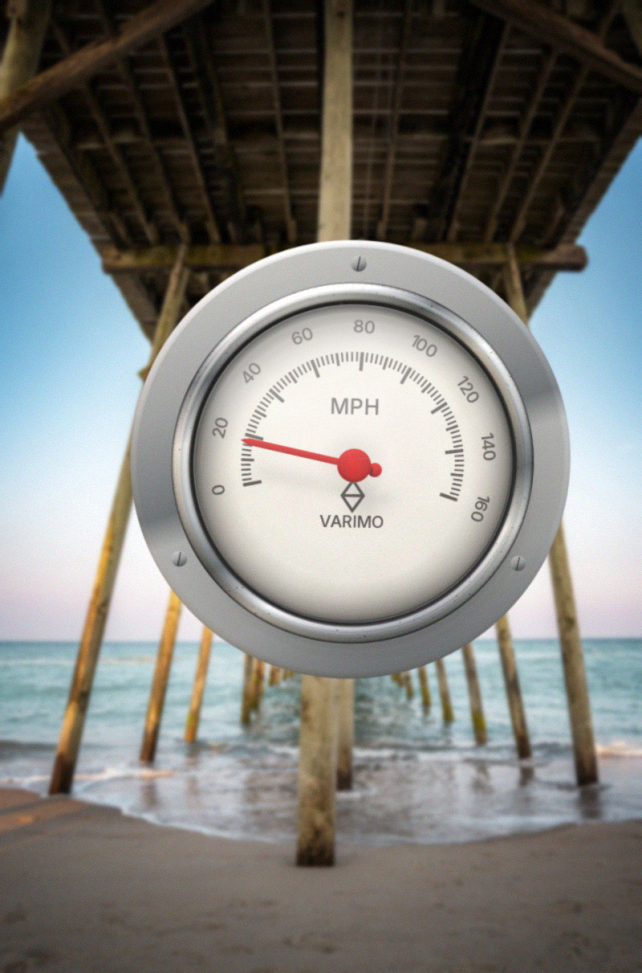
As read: value=18 unit=mph
